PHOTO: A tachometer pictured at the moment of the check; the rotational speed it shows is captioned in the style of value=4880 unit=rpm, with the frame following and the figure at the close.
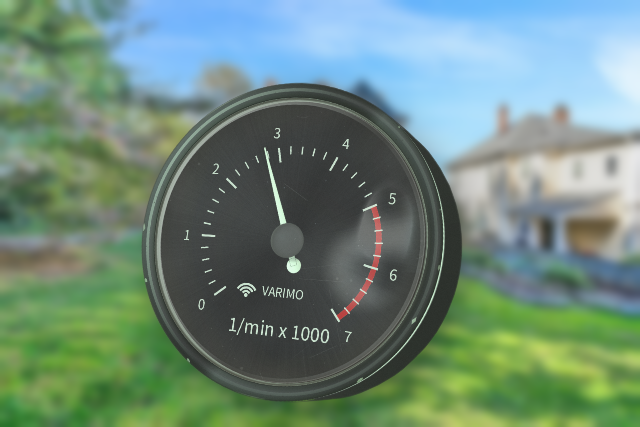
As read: value=2800 unit=rpm
